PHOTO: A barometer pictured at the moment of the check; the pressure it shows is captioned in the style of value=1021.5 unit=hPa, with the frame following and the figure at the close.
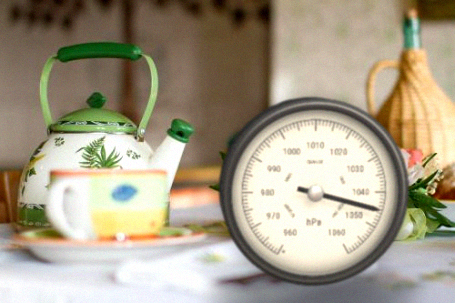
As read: value=1045 unit=hPa
